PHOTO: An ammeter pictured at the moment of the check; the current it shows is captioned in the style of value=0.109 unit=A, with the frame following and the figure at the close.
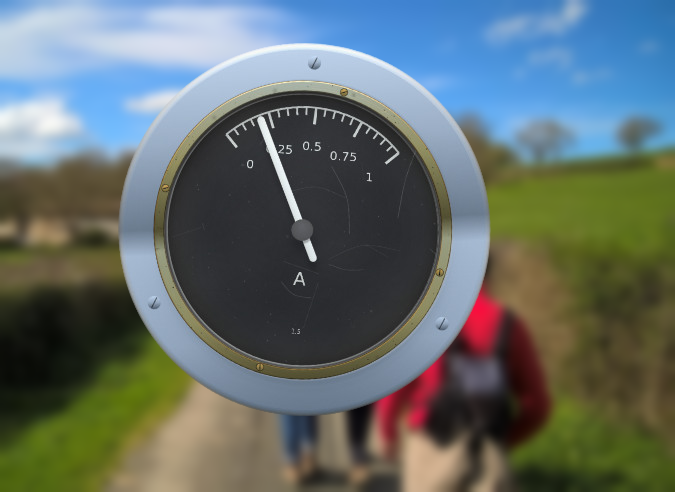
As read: value=0.2 unit=A
